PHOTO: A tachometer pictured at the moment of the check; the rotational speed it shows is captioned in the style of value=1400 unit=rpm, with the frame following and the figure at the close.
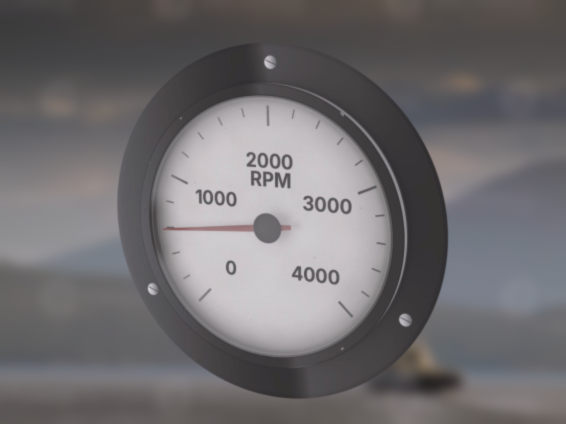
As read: value=600 unit=rpm
